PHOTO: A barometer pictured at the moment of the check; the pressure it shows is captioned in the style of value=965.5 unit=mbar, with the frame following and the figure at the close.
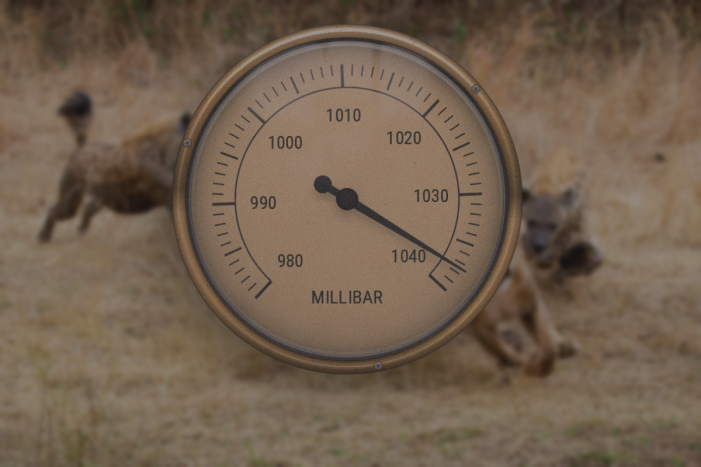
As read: value=1037.5 unit=mbar
